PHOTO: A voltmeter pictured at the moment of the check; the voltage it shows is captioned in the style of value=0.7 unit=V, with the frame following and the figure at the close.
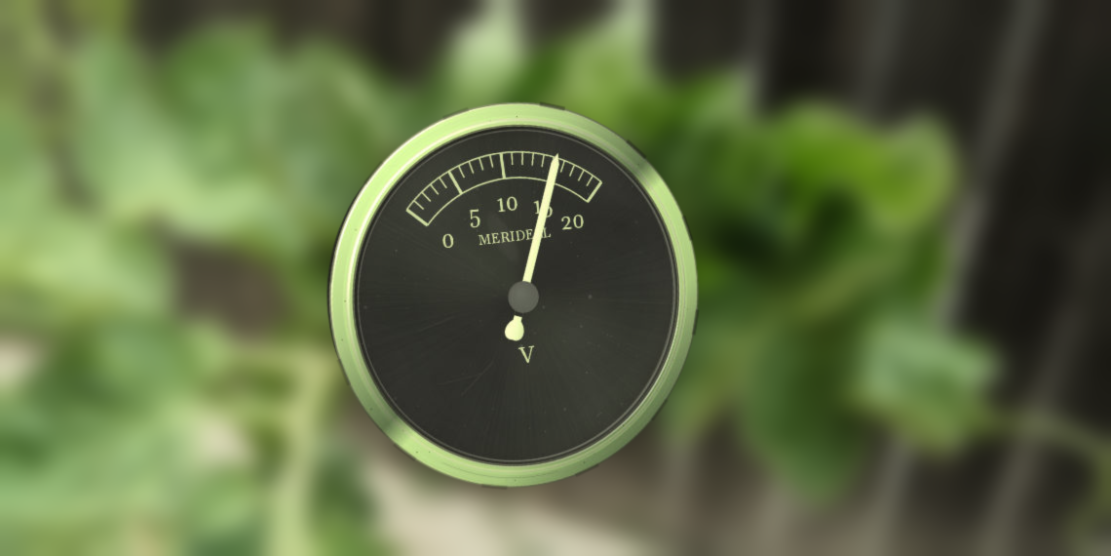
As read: value=15 unit=V
